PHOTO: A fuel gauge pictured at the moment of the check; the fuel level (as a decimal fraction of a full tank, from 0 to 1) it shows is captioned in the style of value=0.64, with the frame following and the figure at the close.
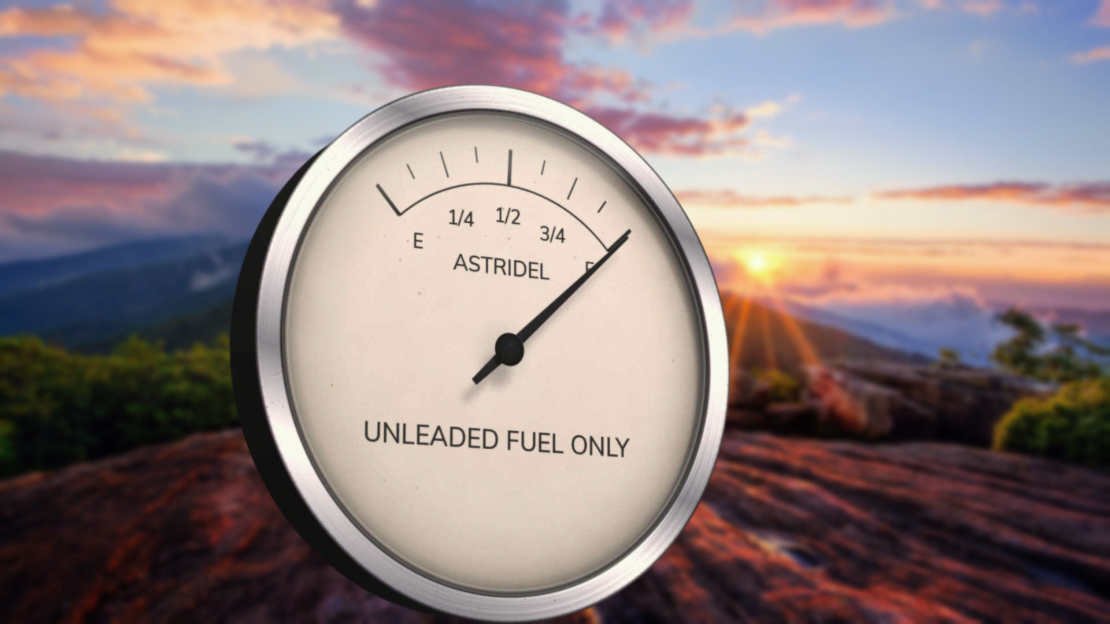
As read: value=1
